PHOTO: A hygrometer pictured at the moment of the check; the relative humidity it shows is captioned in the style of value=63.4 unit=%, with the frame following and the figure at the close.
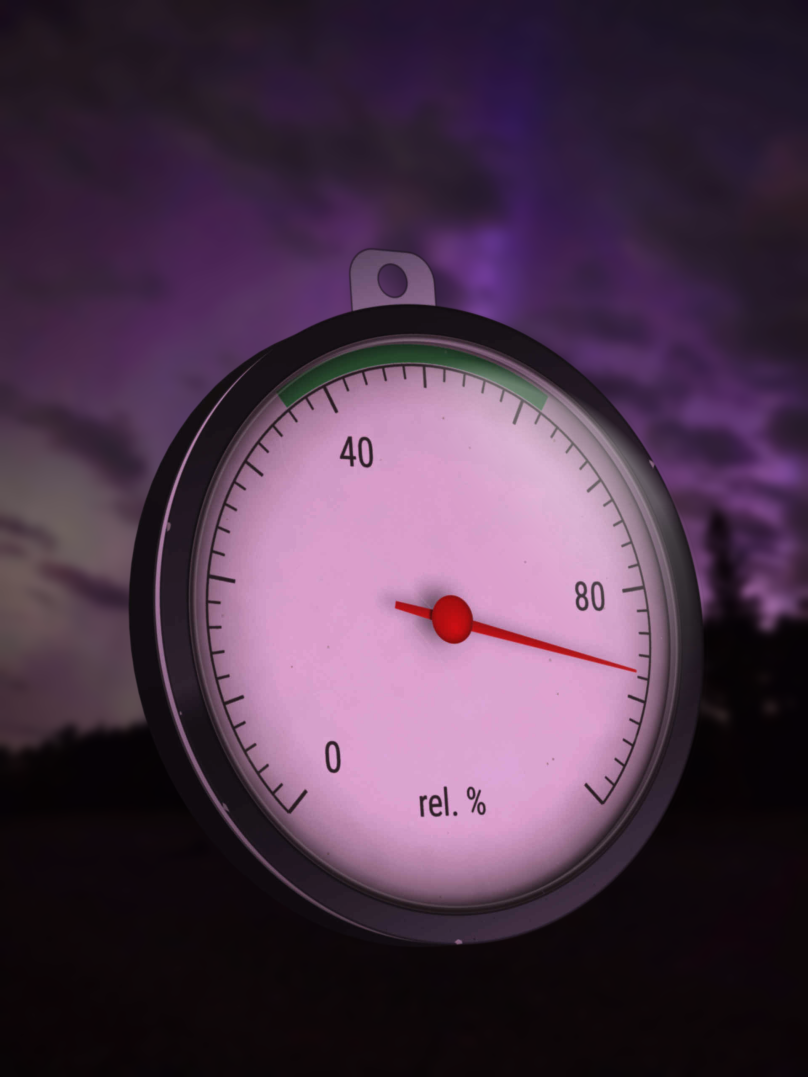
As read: value=88 unit=%
